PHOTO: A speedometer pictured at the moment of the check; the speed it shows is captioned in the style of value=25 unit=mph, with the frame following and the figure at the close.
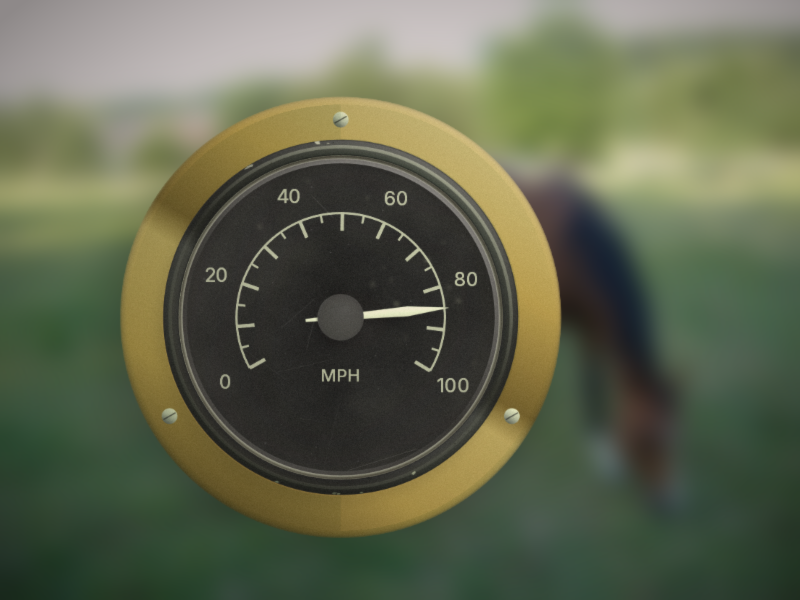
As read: value=85 unit=mph
